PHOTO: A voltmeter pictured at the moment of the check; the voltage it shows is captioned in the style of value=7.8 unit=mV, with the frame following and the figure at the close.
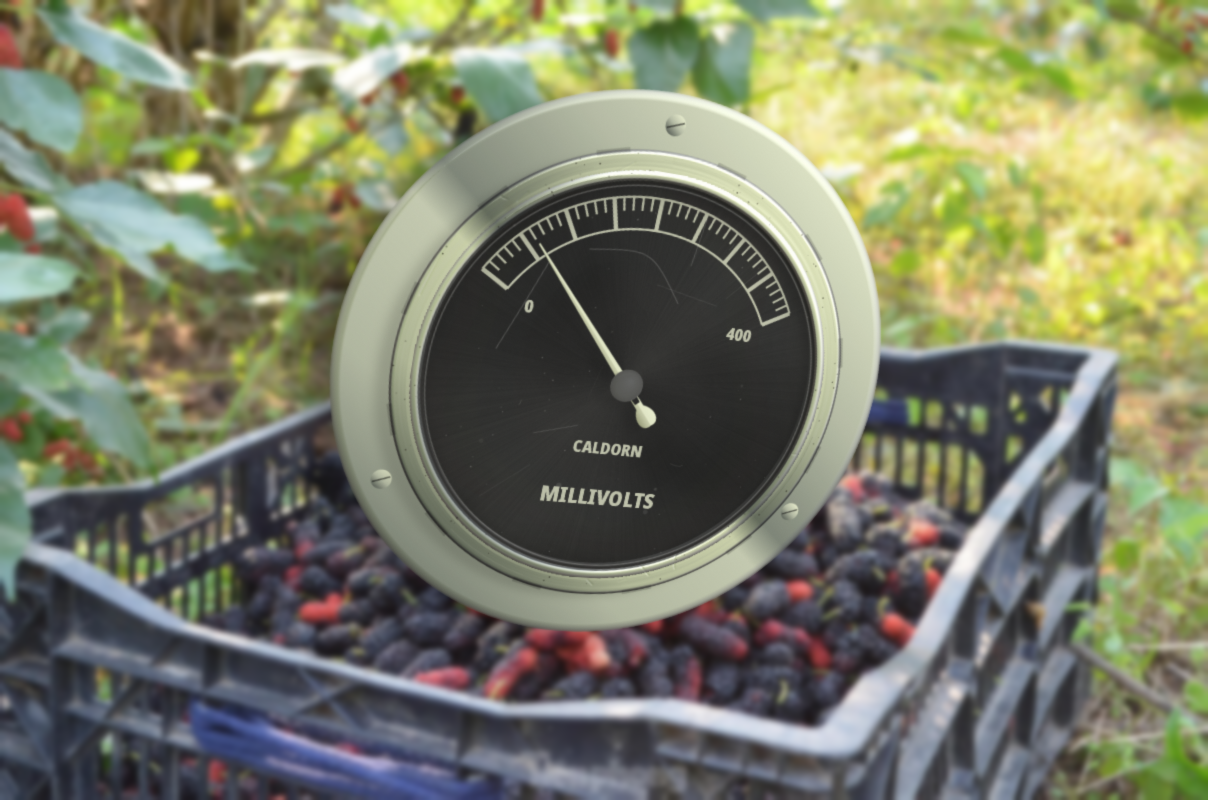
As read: value=60 unit=mV
